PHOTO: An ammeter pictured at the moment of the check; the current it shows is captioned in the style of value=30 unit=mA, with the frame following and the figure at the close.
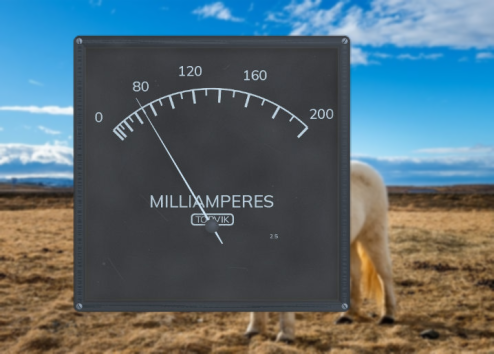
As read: value=70 unit=mA
